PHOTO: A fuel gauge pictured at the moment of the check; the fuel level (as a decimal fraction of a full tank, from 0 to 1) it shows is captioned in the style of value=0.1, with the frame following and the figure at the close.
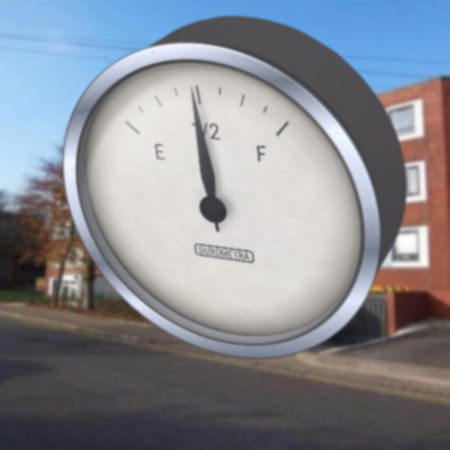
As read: value=0.5
